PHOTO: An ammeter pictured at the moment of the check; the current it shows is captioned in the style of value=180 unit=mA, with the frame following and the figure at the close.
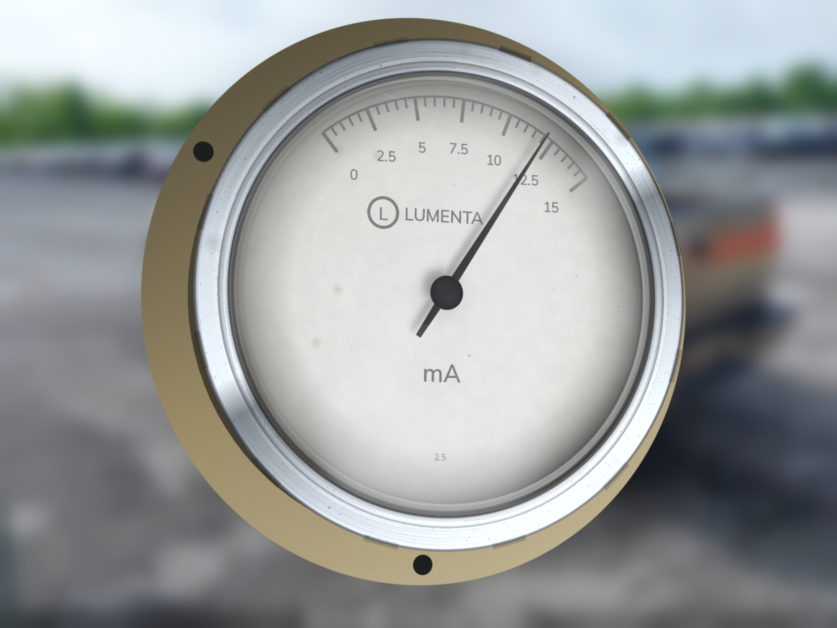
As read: value=12 unit=mA
